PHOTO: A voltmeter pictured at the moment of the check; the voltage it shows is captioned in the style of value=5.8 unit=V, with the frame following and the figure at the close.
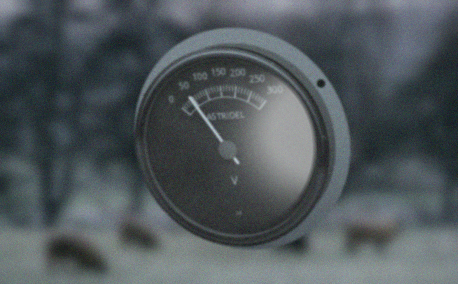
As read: value=50 unit=V
